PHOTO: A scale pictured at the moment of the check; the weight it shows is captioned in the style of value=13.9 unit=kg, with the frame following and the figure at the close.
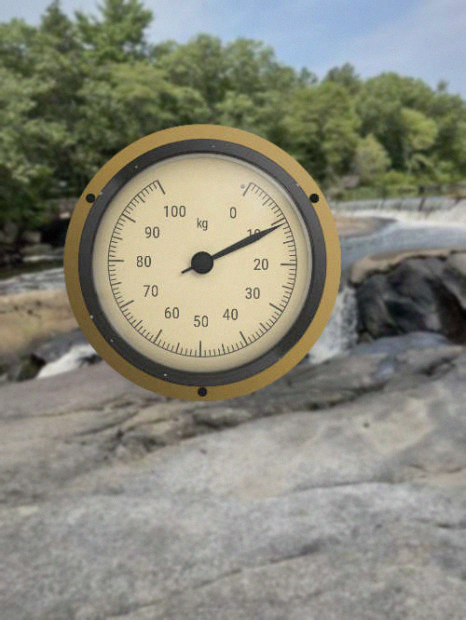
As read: value=11 unit=kg
